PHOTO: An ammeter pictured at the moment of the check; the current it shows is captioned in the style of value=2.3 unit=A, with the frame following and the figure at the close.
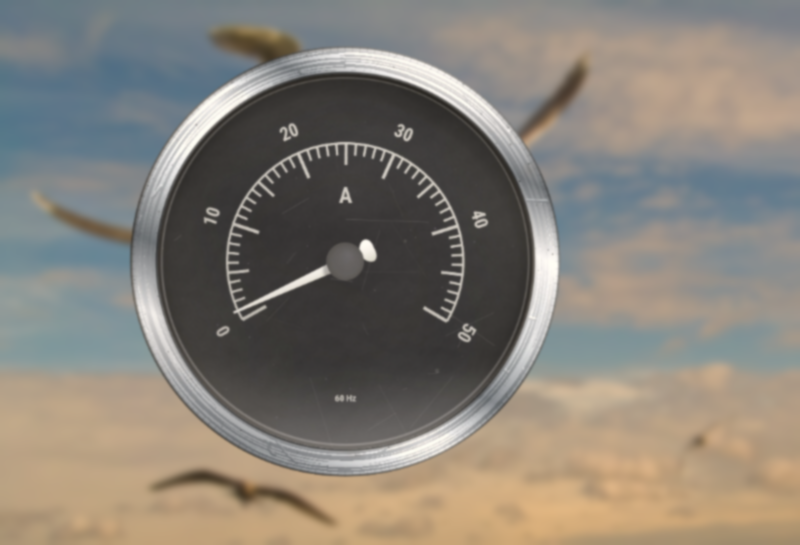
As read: value=1 unit=A
